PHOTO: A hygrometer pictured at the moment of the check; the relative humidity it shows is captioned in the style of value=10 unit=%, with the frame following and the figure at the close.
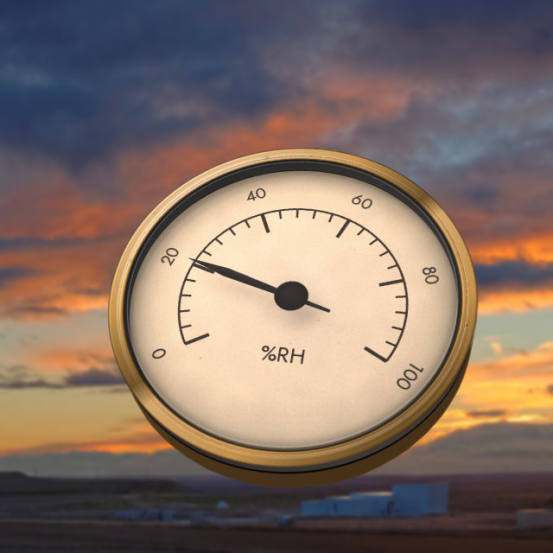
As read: value=20 unit=%
